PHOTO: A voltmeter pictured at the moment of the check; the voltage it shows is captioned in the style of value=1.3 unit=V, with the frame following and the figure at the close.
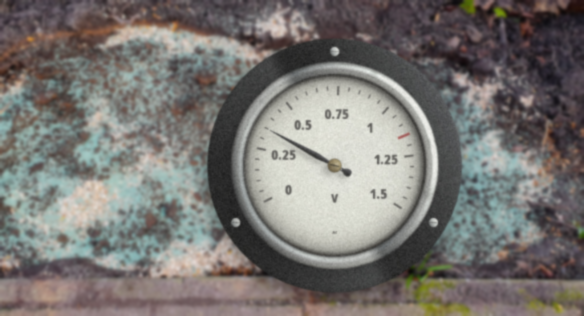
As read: value=0.35 unit=V
